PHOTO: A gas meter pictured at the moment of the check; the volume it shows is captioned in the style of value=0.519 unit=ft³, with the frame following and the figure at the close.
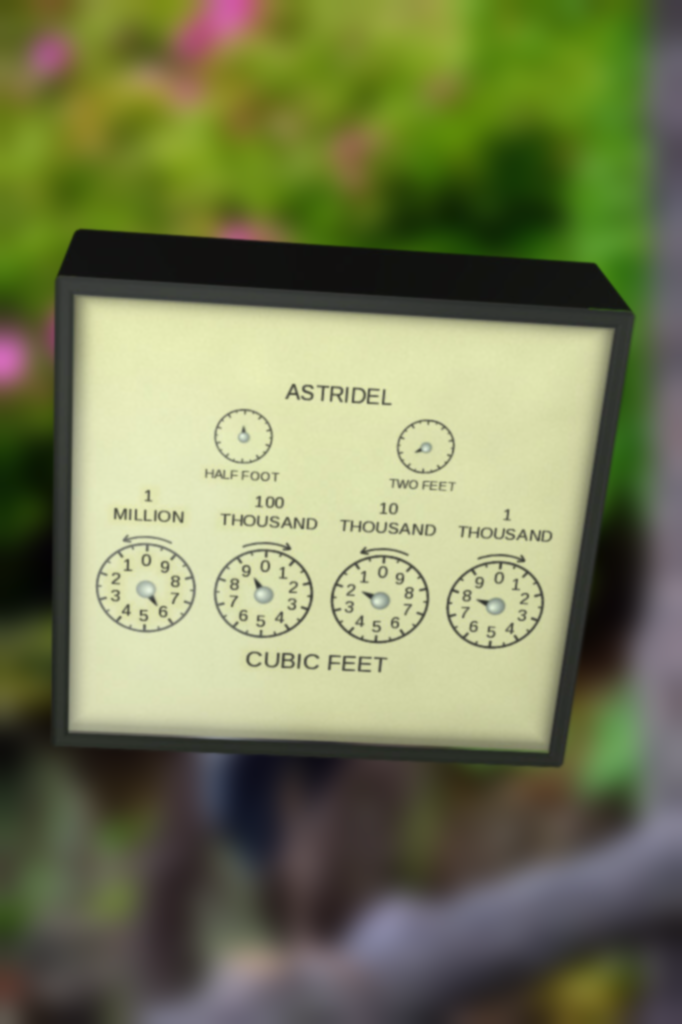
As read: value=591800 unit=ft³
